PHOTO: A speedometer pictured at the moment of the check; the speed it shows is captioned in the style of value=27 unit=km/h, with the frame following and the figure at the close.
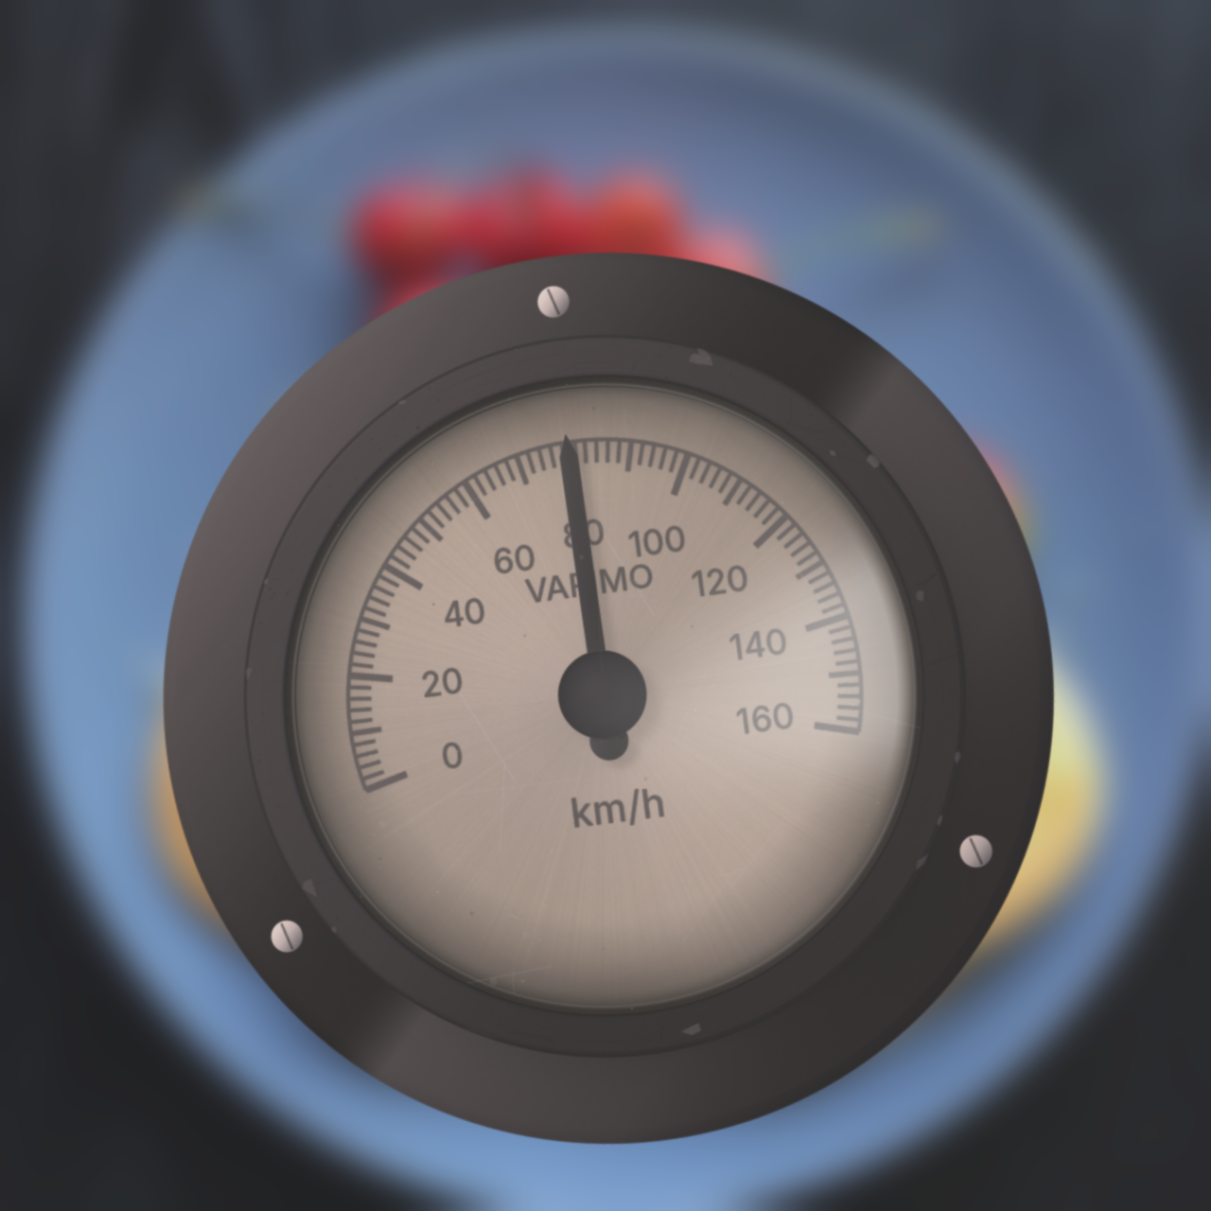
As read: value=79 unit=km/h
